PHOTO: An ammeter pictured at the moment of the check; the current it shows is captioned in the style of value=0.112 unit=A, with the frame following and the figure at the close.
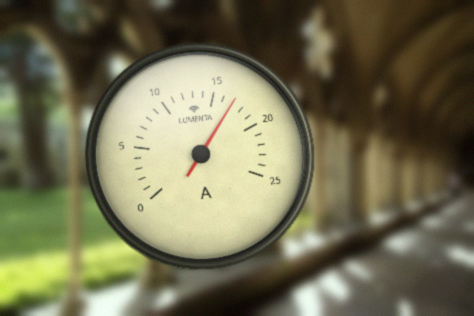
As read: value=17 unit=A
